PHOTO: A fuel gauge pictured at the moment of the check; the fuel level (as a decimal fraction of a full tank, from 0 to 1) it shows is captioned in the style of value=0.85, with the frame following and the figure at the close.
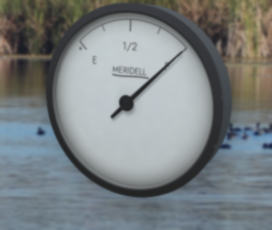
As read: value=1
